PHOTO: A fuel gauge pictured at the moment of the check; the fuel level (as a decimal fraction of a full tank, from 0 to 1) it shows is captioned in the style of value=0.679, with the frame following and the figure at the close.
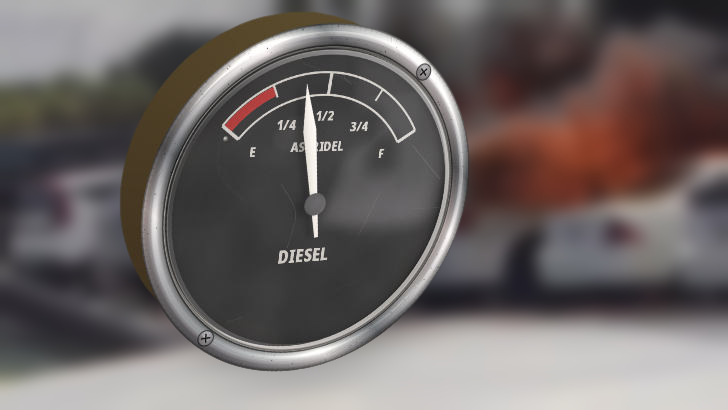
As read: value=0.375
